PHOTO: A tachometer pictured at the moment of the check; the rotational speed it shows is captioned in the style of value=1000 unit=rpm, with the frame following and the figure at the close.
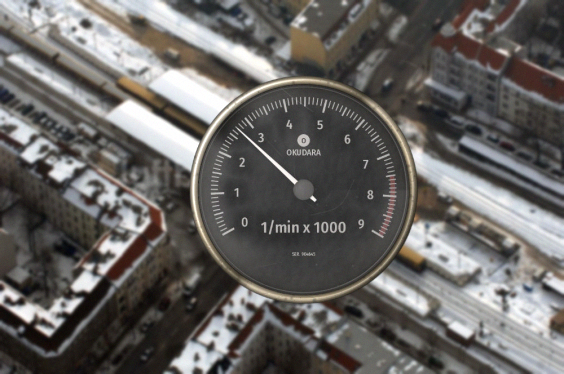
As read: value=2700 unit=rpm
